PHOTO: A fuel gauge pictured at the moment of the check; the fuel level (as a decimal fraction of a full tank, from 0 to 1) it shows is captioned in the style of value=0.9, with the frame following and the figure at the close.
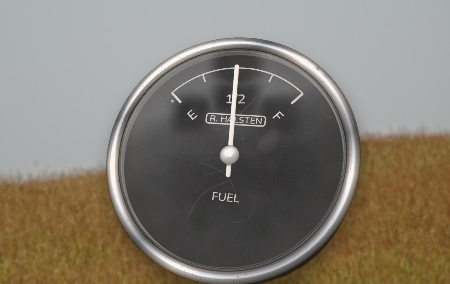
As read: value=0.5
